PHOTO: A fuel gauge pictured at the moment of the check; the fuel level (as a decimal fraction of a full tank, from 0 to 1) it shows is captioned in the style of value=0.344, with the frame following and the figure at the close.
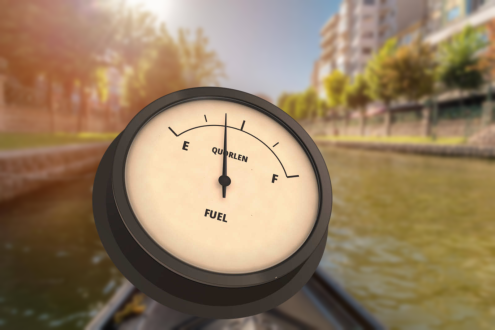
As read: value=0.375
